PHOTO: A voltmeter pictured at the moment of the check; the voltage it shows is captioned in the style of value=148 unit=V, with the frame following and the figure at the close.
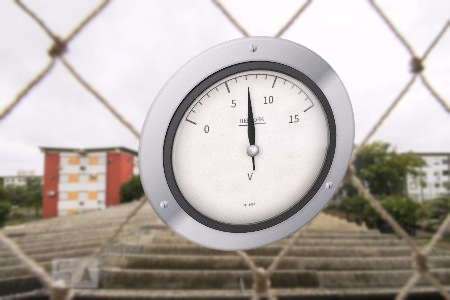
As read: value=7 unit=V
